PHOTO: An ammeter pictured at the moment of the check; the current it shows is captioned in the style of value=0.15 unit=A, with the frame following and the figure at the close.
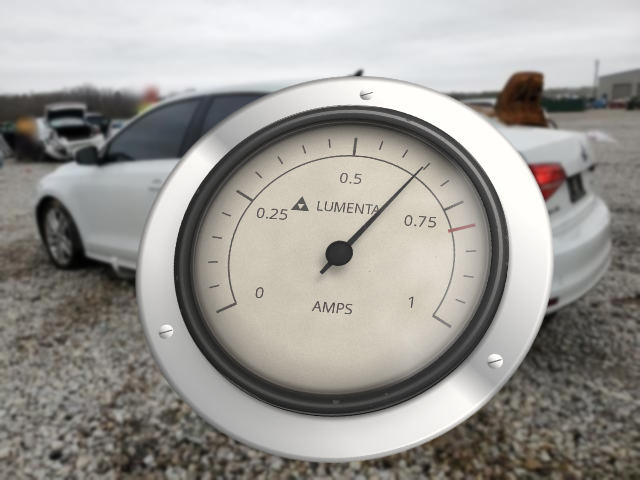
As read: value=0.65 unit=A
